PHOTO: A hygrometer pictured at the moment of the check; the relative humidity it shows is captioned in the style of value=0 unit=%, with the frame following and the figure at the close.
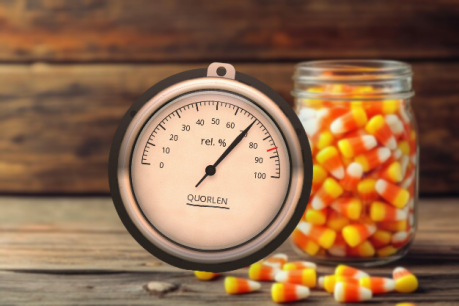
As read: value=70 unit=%
